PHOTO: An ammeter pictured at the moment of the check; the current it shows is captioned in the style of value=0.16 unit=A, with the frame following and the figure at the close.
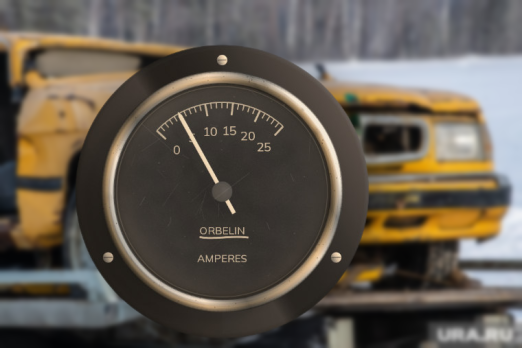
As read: value=5 unit=A
